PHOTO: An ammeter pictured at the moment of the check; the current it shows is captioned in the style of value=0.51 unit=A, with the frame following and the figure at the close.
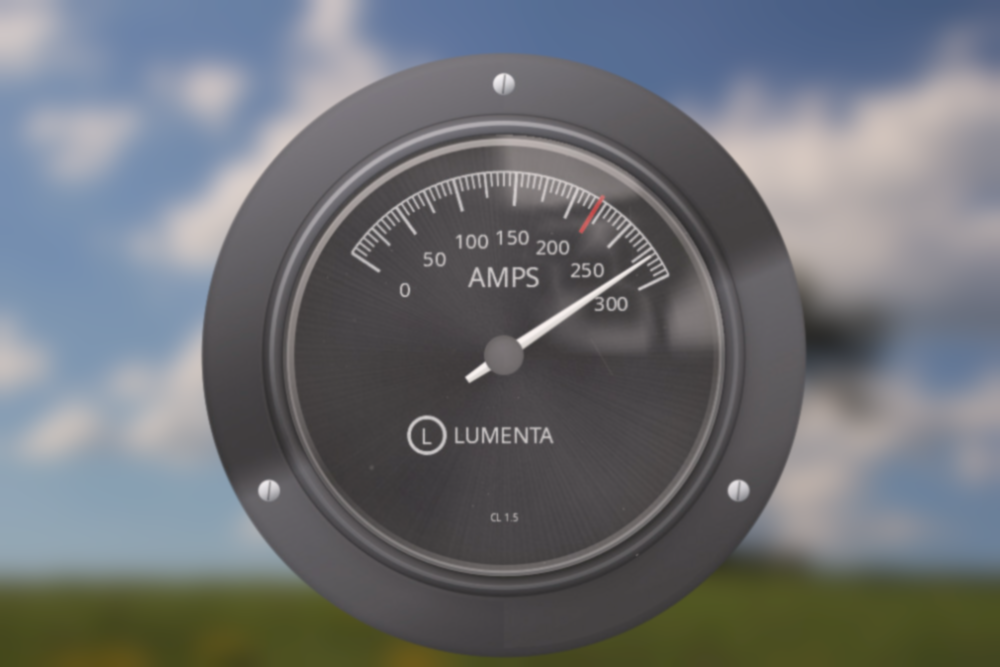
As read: value=280 unit=A
